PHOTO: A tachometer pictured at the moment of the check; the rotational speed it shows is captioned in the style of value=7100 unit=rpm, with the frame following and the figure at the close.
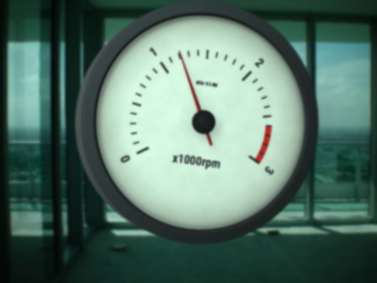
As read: value=1200 unit=rpm
